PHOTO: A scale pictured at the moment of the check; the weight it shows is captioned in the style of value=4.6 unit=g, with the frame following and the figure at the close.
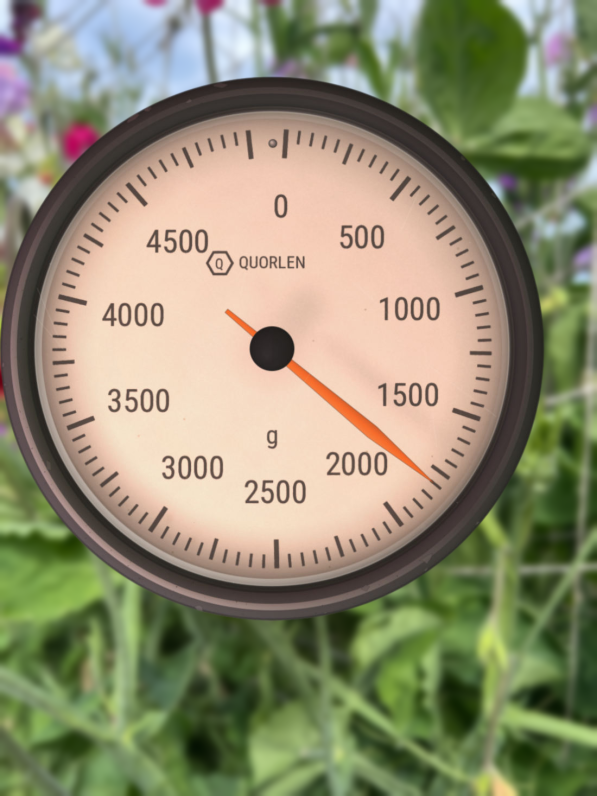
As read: value=1800 unit=g
